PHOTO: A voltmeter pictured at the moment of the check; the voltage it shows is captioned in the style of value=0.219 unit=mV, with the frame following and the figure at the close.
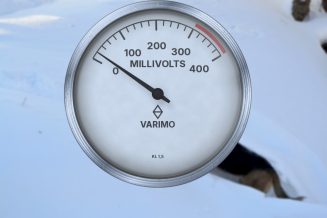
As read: value=20 unit=mV
